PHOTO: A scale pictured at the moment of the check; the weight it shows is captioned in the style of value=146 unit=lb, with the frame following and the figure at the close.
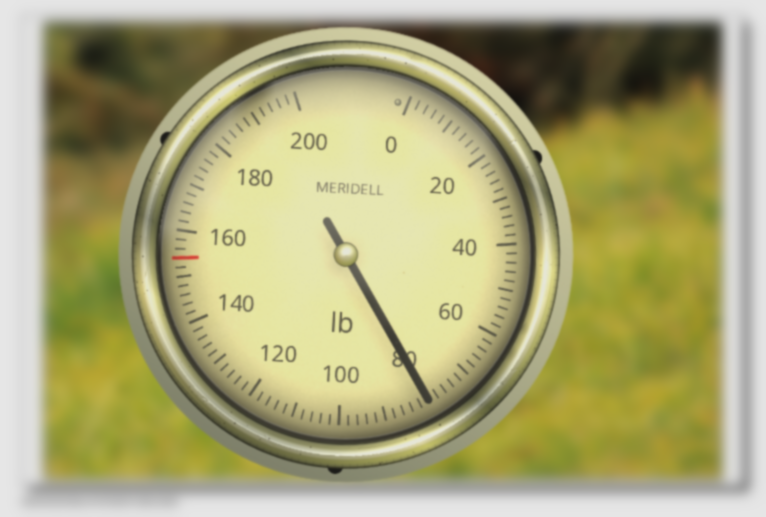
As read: value=80 unit=lb
